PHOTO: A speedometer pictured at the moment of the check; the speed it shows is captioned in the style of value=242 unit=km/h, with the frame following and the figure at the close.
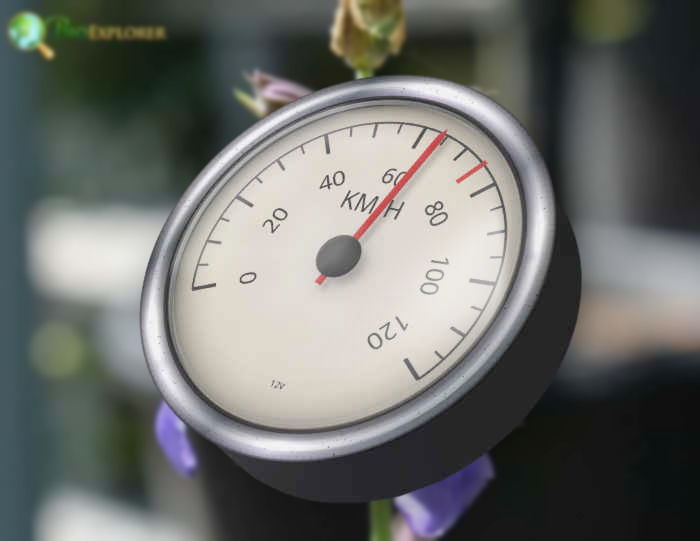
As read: value=65 unit=km/h
